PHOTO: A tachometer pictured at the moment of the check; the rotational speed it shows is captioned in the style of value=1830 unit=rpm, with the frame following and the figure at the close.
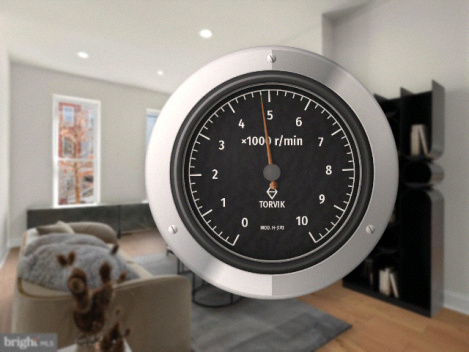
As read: value=4800 unit=rpm
